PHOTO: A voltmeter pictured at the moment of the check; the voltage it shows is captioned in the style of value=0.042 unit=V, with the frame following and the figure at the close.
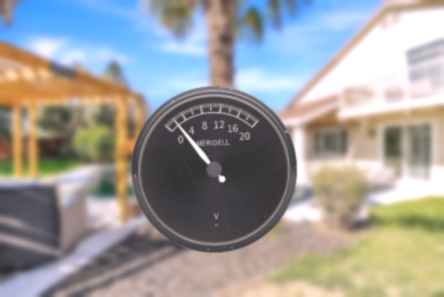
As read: value=2 unit=V
